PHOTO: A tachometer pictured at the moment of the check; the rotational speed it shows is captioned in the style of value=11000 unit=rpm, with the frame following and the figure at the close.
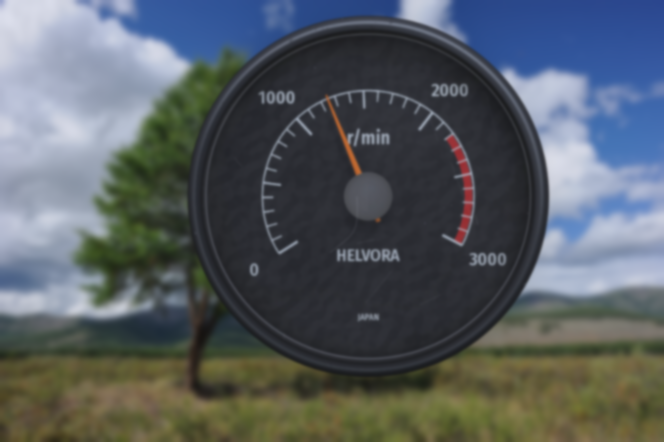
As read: value=1250 unit=rpm
